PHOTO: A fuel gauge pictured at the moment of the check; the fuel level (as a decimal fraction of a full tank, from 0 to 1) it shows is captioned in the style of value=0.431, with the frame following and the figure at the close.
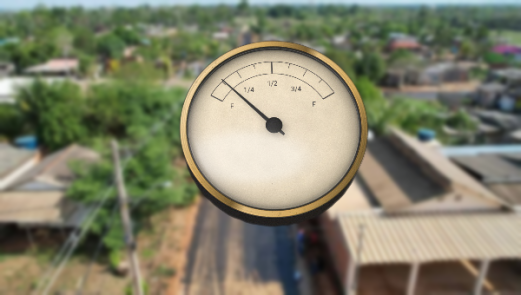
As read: value=0.125
